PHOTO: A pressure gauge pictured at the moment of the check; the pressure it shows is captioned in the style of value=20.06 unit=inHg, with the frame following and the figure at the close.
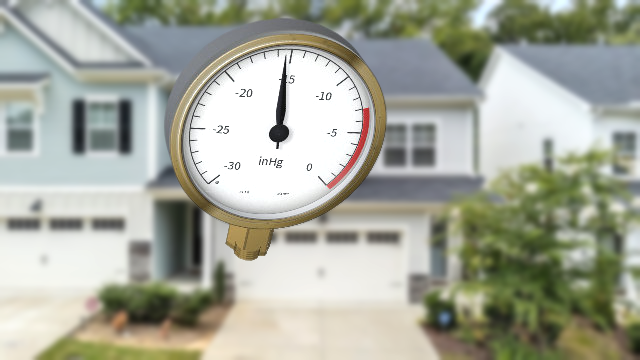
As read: value=-15.5 unit=inHg
